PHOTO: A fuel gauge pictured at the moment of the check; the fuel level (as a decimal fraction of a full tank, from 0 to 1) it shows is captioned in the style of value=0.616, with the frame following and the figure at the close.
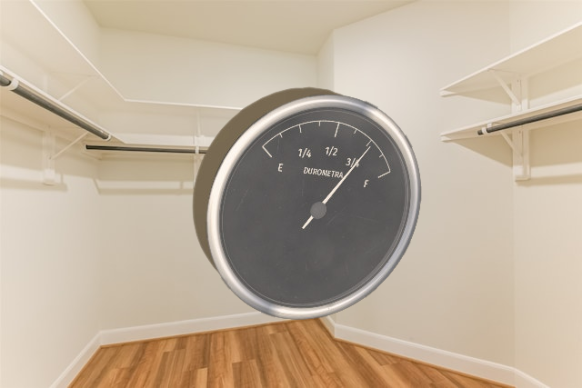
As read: value=0.75
